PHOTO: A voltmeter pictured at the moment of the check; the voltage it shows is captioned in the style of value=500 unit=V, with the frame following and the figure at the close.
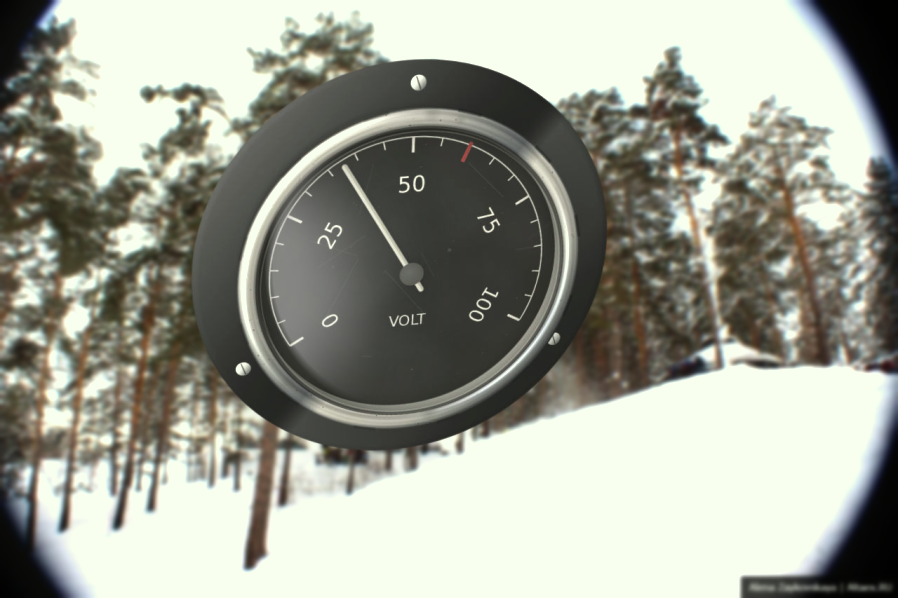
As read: value=37.5 unit=V
